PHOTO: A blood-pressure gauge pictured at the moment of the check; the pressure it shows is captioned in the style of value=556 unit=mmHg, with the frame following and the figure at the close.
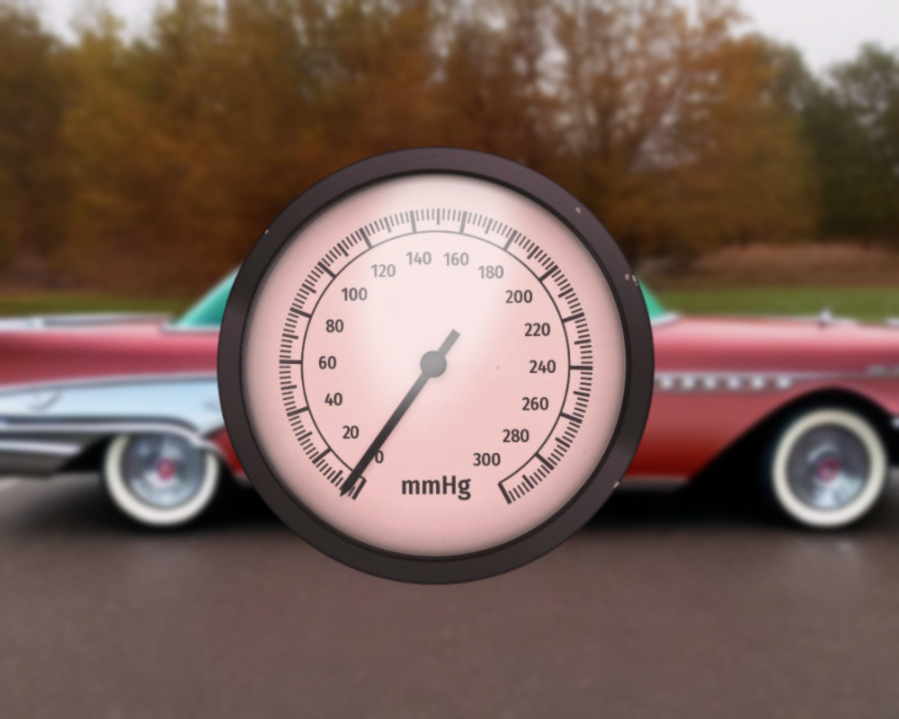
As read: value=4 unit=mmHg
